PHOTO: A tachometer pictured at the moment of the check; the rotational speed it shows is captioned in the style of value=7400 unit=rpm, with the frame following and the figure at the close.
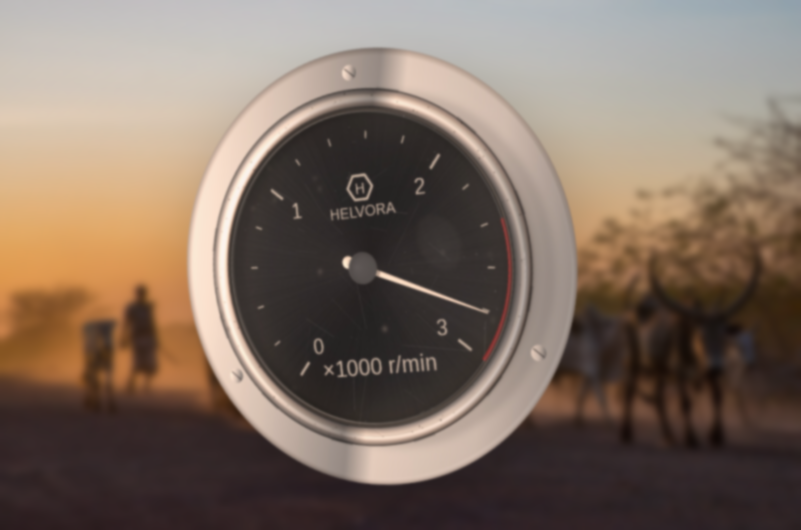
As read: value=2800 unit=rpm
